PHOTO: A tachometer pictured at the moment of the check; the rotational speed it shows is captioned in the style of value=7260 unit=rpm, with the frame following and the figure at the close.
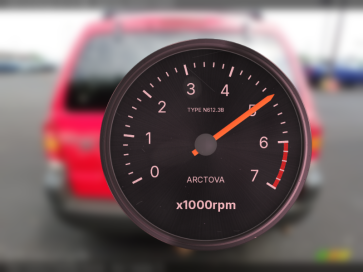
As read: value=5000 unit=rpm
